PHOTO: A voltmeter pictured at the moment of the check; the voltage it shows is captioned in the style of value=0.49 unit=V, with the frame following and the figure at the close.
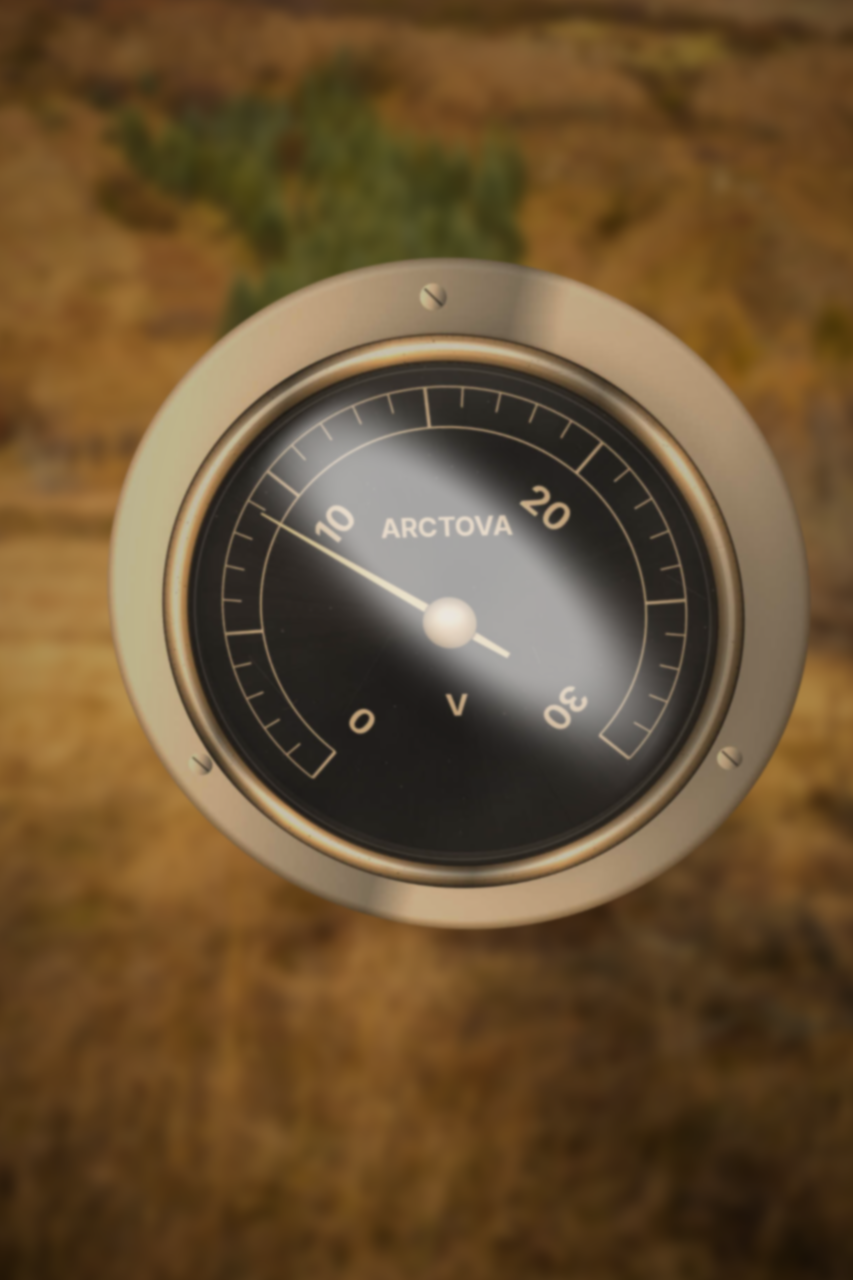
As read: value=9 unit=V
